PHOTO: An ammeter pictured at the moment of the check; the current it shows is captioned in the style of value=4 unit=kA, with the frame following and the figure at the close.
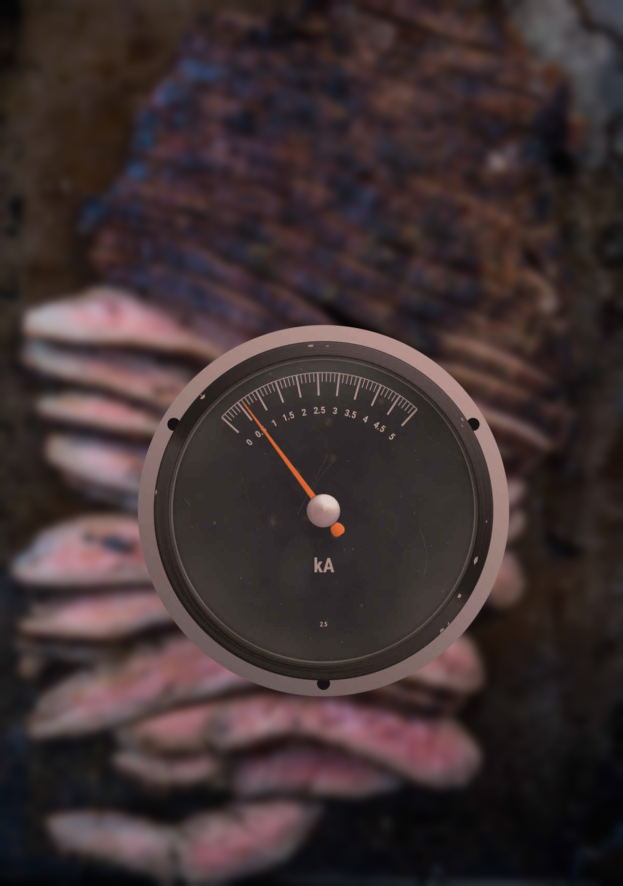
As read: value=0.6 unit=kA
